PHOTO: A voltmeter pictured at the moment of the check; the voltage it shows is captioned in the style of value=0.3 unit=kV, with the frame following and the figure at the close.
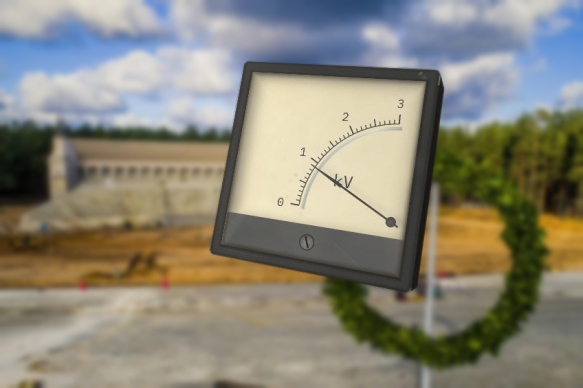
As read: value=0.9 unit=kV
